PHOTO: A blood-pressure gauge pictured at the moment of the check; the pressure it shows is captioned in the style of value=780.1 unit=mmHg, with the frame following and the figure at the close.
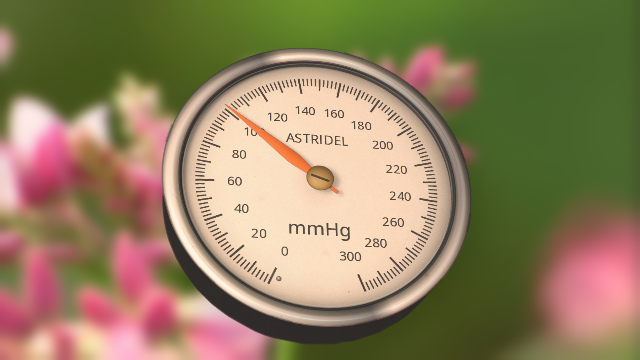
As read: value=100 unit=mmHg
